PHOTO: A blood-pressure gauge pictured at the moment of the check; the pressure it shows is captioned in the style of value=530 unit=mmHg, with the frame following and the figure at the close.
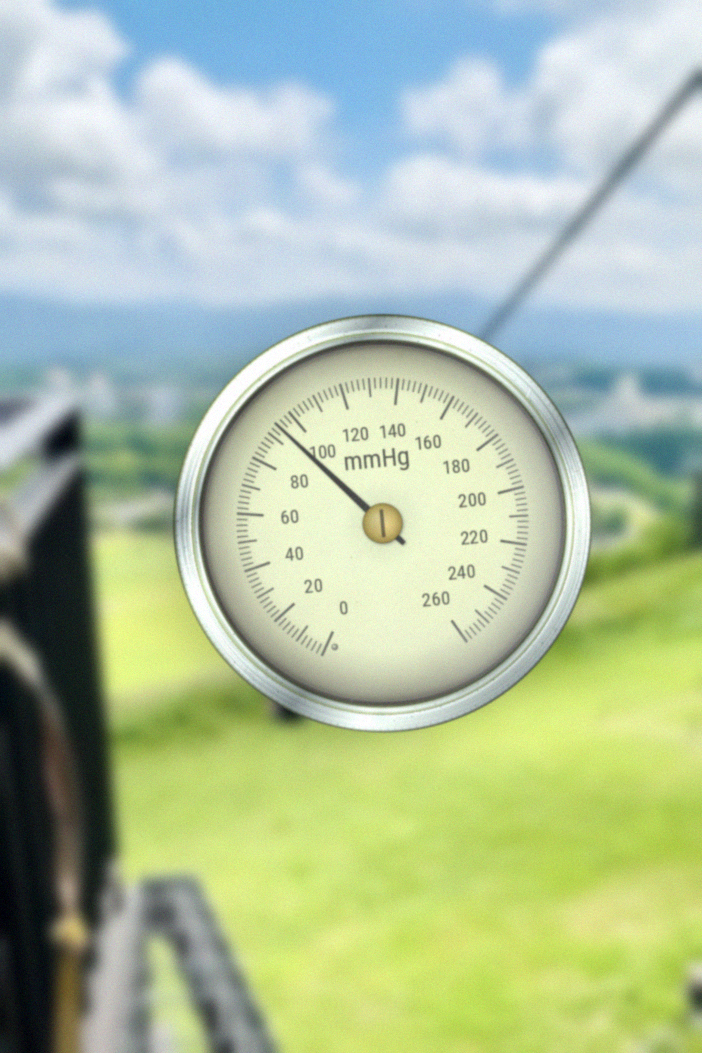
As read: value=94 unit=mmHg
